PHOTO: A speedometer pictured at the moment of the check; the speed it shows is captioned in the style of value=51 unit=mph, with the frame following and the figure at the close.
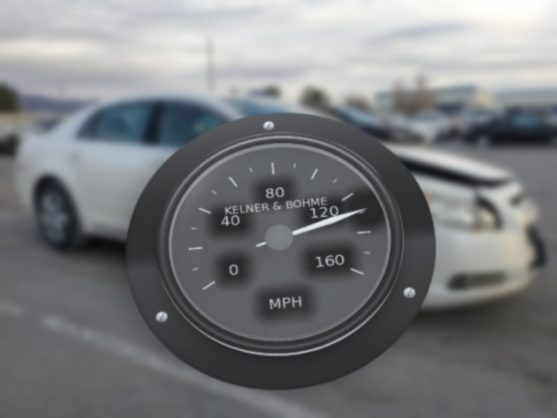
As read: value=130 unit=mph
